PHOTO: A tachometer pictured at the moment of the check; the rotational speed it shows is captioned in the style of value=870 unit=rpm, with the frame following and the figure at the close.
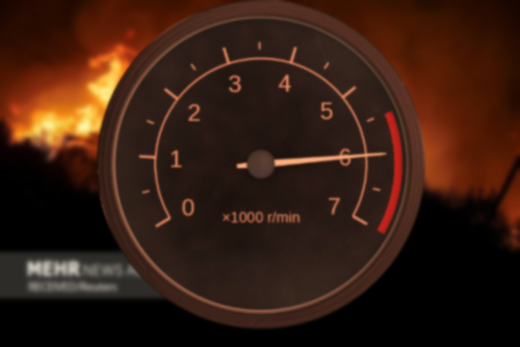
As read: value=6000 unit=rpm
